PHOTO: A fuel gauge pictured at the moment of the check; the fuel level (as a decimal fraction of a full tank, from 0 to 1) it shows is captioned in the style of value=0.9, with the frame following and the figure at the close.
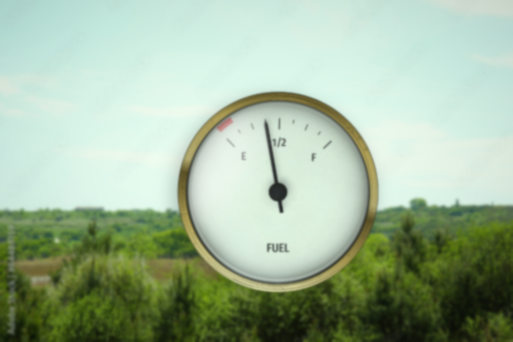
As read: value=0.375
